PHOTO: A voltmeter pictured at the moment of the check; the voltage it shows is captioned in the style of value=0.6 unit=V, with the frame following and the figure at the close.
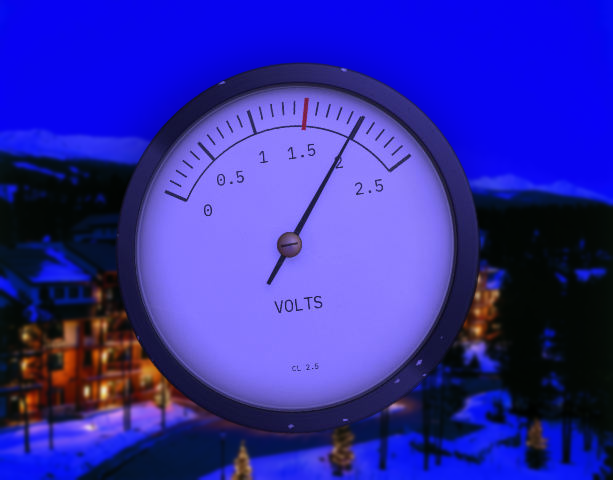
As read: value=2 unit=V
